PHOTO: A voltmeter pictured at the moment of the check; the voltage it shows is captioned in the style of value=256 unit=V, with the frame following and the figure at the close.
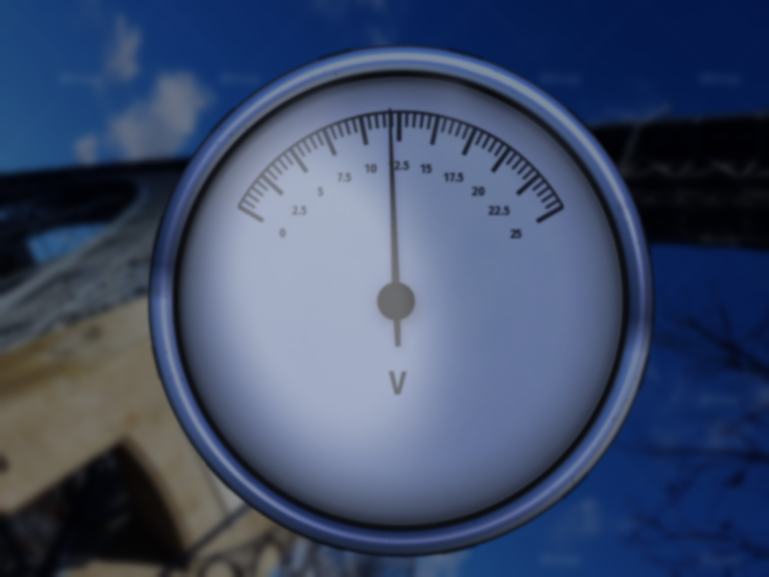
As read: value=12 unit=V
